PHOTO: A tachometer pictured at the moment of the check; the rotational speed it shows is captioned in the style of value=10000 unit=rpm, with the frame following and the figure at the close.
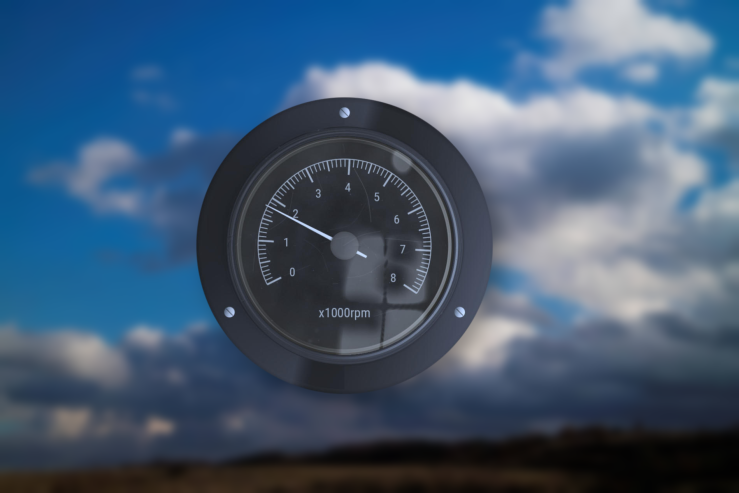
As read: value=1800 unit=rpm
